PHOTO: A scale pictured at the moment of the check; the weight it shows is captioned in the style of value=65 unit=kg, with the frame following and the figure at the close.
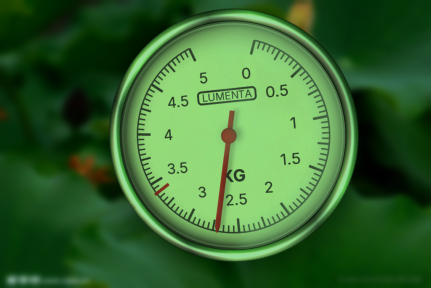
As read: value=2.7 unit=kg
